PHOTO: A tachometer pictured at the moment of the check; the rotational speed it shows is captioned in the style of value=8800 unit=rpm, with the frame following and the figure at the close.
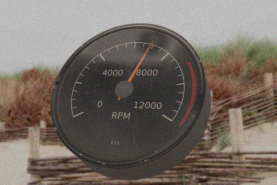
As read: value=7000 unit=rpm
